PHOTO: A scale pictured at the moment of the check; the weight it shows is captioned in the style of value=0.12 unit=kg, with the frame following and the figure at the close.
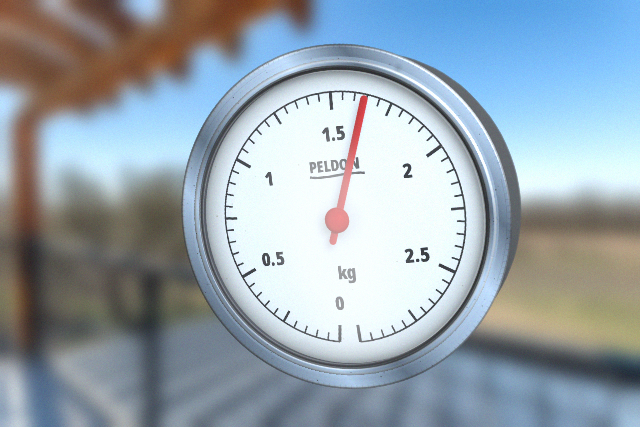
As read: value=1.65 unit=kg
